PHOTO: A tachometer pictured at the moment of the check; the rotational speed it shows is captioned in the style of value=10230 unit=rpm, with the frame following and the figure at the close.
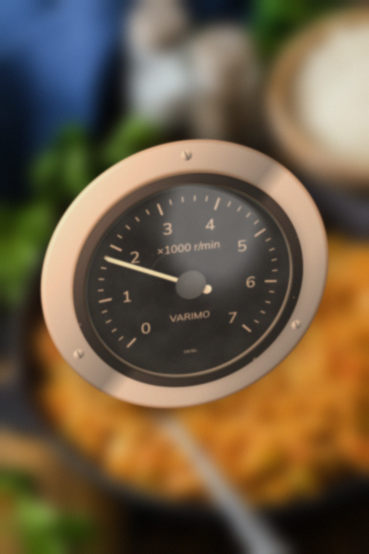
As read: value=1800 unit=rpm
